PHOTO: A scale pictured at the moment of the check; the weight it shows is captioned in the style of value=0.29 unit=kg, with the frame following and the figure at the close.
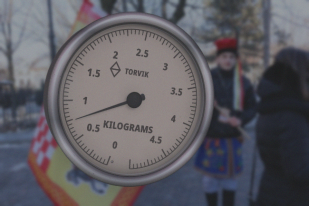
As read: value=0.75 unit=kg
